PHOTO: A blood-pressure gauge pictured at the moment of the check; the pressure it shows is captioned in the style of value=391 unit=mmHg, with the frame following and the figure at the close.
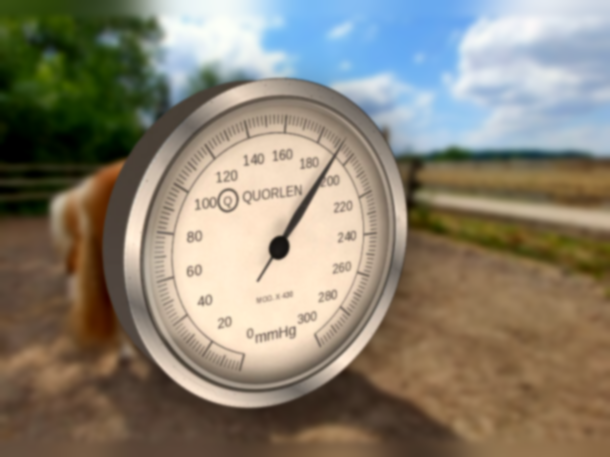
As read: value=190 unit=mmHg
